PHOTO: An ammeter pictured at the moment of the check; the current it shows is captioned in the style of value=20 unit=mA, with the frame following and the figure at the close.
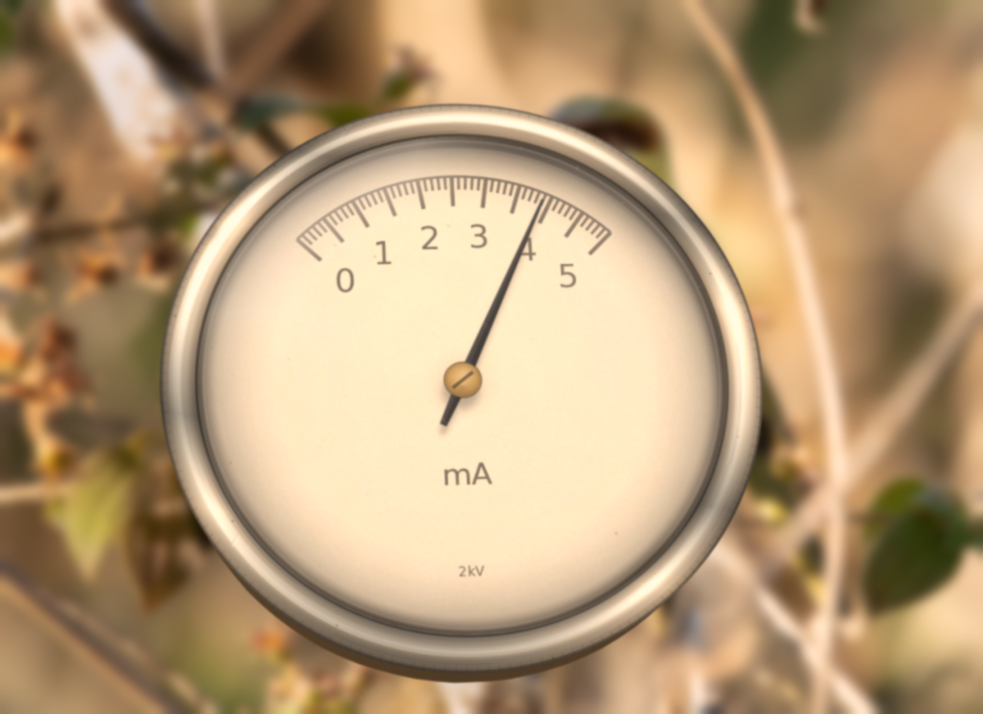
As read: value=3.9 unit=mA
